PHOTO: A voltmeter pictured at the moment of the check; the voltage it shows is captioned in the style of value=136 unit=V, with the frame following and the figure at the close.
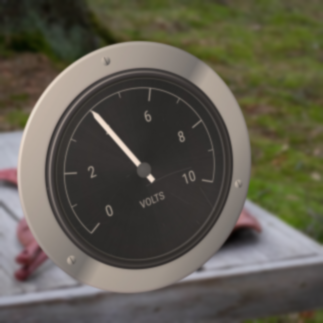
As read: value=4 unit=V
